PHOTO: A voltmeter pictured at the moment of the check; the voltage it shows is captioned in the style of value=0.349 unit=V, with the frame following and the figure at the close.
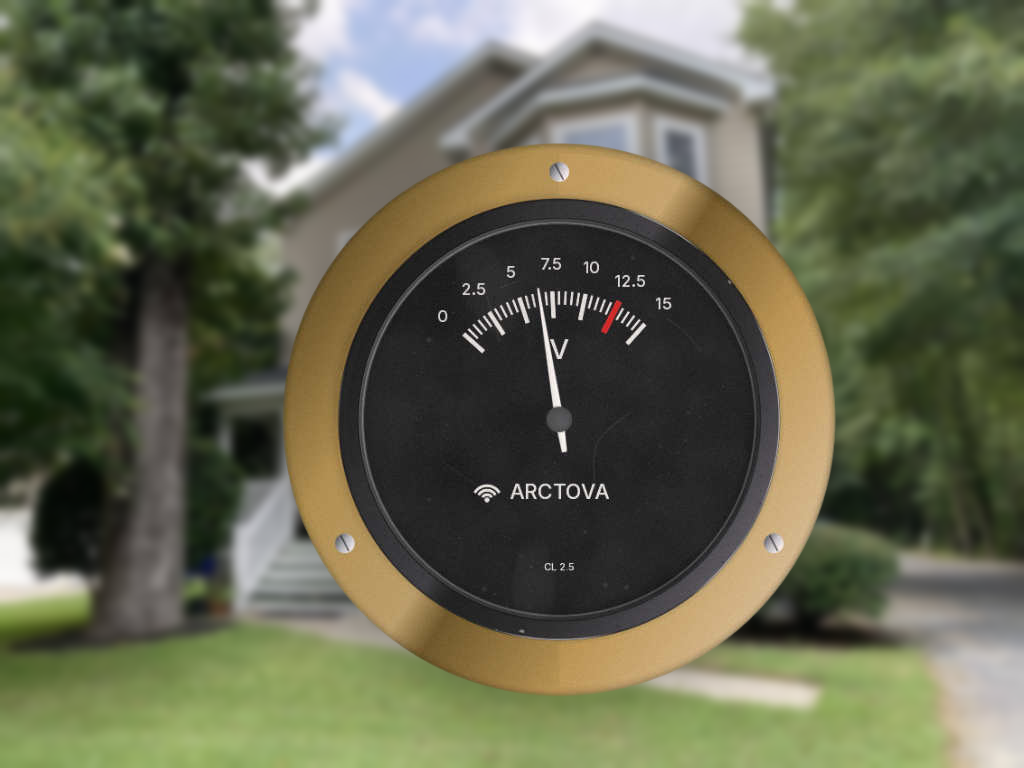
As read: value=6.5 unit=V
